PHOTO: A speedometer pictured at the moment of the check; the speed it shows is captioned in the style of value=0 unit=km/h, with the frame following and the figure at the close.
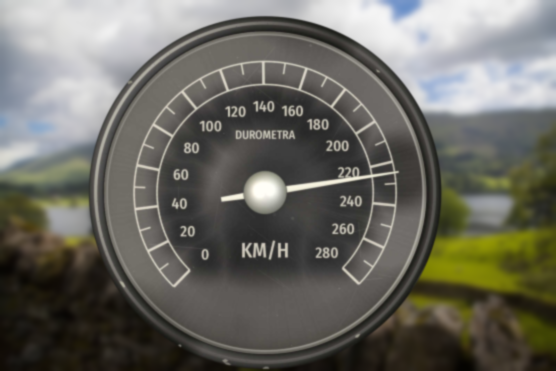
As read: value=225 unit=km/h
